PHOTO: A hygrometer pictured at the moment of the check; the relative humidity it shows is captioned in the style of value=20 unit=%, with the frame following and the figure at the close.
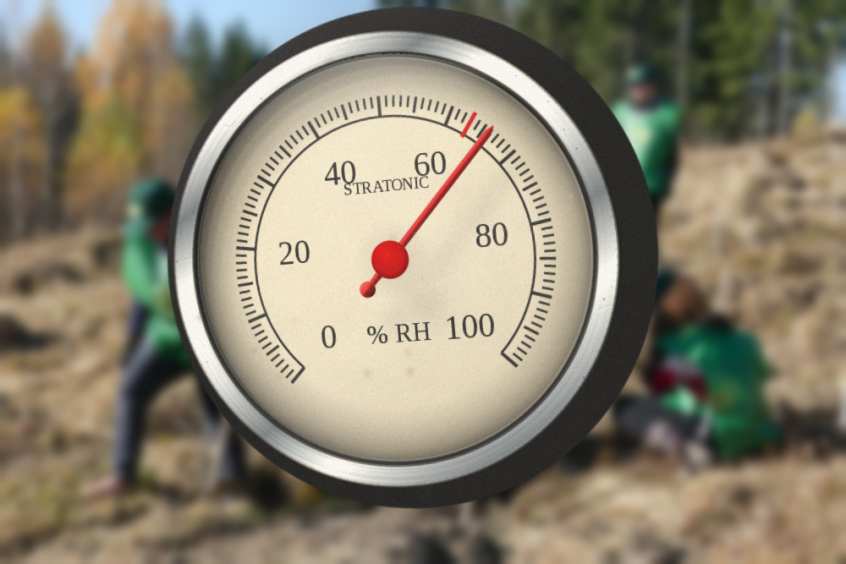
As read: value=66 unit=%
